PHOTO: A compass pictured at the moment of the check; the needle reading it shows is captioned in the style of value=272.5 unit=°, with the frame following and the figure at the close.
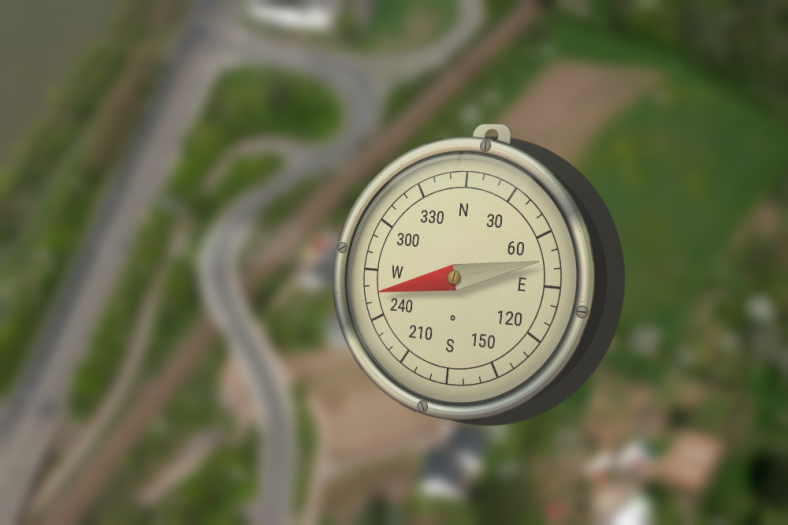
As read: value=255 unit=°
